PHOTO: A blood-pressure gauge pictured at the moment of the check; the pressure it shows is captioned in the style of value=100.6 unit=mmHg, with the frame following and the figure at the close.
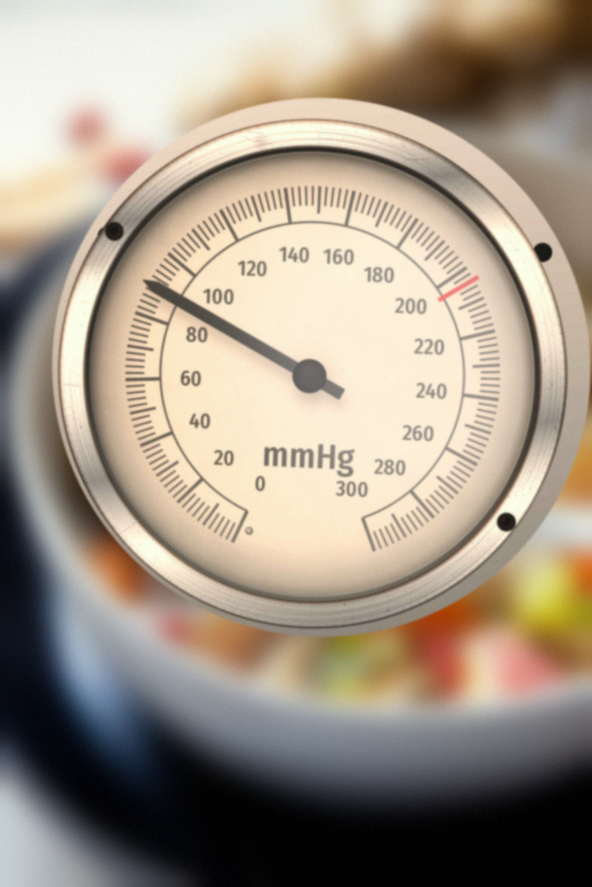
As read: value=90 unit=mmHg
